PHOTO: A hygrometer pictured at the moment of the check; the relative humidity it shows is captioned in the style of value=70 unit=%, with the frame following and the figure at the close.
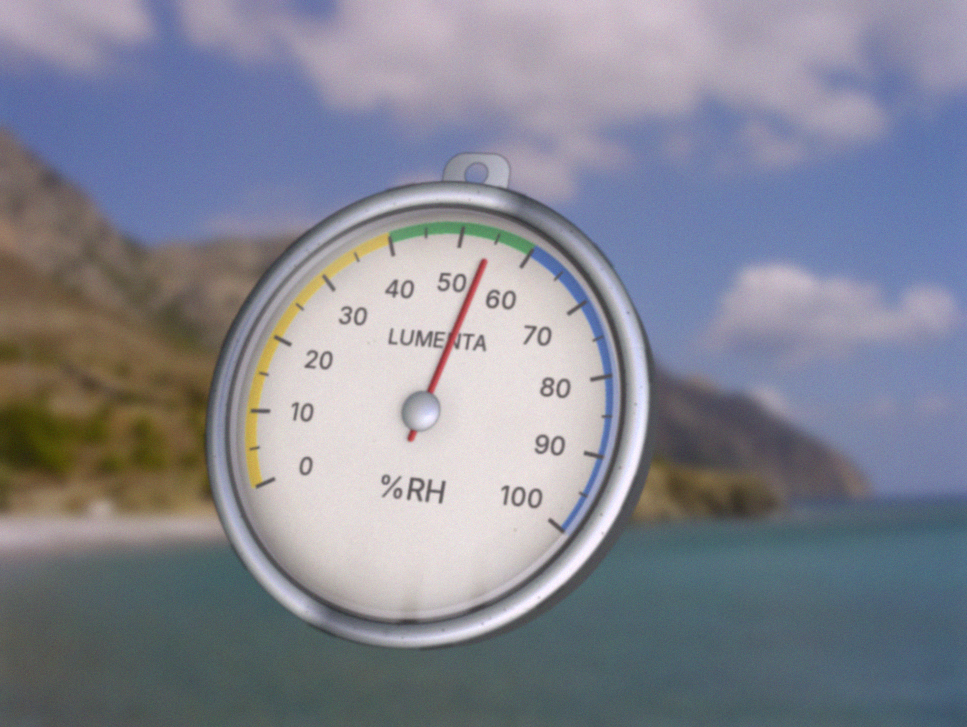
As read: value=55 unit=%
